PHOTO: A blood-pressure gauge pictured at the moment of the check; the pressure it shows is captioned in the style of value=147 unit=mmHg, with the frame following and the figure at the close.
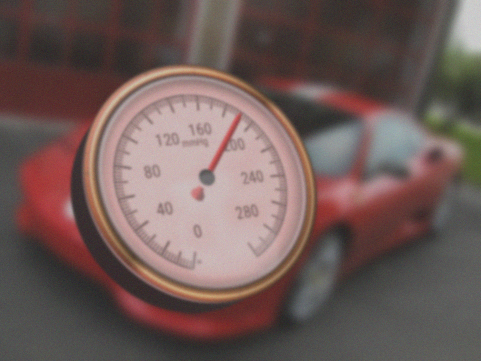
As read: value=190 unit=mmHg
